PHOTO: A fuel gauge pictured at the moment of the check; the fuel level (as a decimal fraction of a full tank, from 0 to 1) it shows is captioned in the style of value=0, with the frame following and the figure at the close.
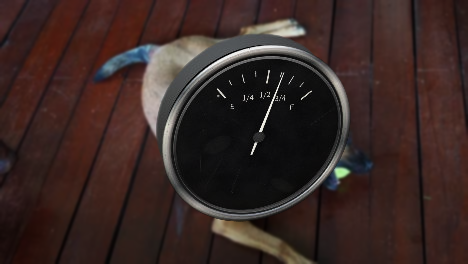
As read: value=0.625
